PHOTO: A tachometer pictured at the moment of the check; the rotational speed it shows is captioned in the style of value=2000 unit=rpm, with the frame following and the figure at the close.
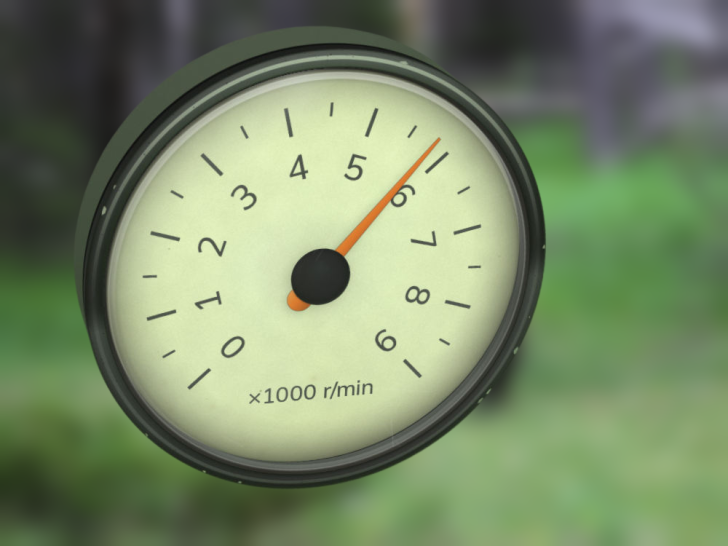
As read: value=5750 unit=rpm
